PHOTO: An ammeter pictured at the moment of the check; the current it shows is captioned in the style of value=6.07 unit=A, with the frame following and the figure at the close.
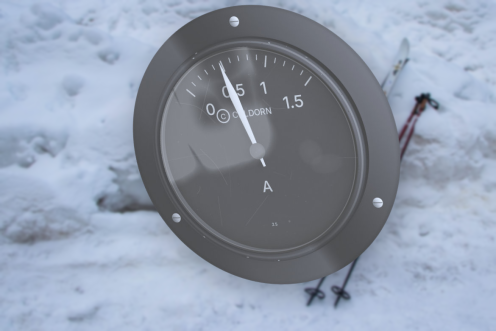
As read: value=0.5 unit=A
